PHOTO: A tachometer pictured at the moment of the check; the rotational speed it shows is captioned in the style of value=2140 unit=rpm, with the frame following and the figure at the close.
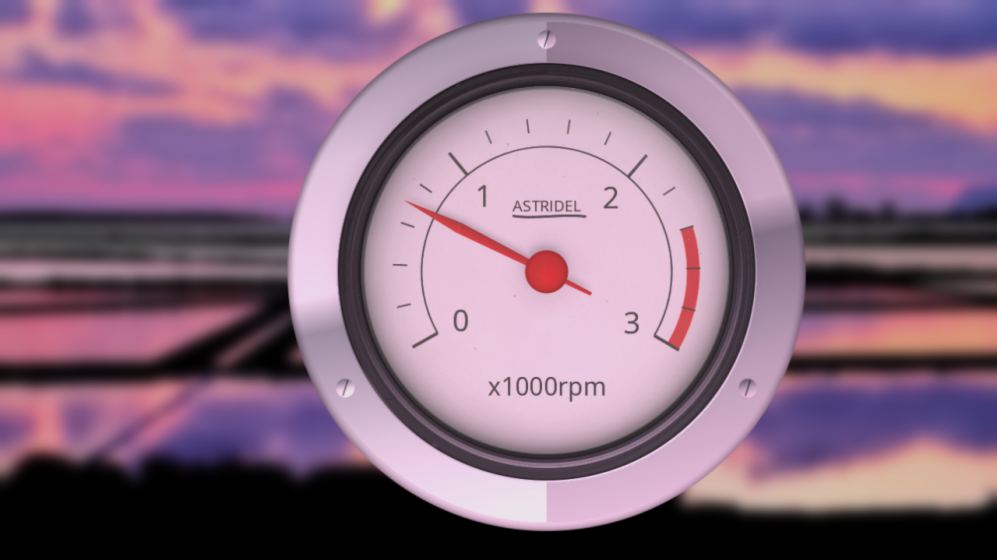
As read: value=700 unit=rpm
